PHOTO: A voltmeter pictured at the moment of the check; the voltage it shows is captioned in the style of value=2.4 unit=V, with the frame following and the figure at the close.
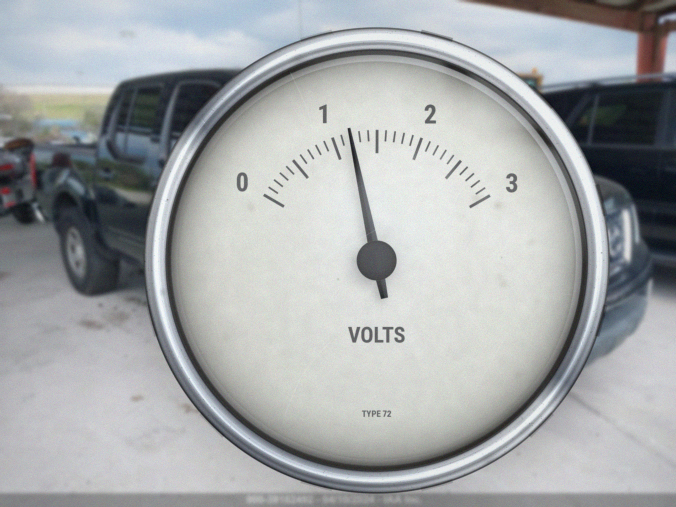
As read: value=1.2 unit=V
